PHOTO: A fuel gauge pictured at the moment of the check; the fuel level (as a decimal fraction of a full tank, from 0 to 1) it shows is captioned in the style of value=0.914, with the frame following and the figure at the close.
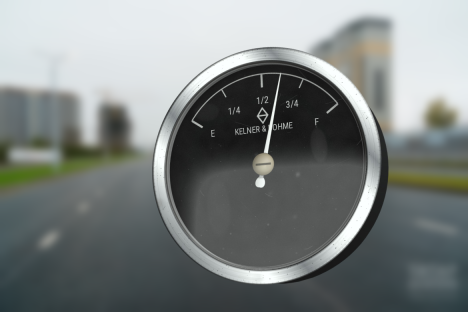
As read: value=0.625
